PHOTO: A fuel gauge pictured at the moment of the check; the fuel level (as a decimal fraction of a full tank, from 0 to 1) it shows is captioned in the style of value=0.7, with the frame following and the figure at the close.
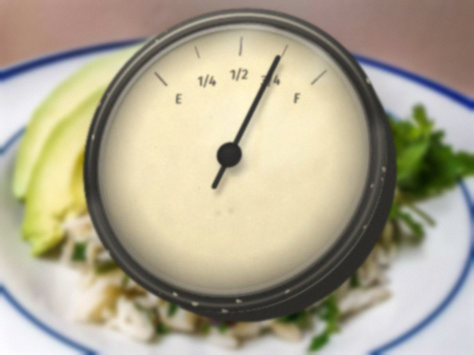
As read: value=0.75
